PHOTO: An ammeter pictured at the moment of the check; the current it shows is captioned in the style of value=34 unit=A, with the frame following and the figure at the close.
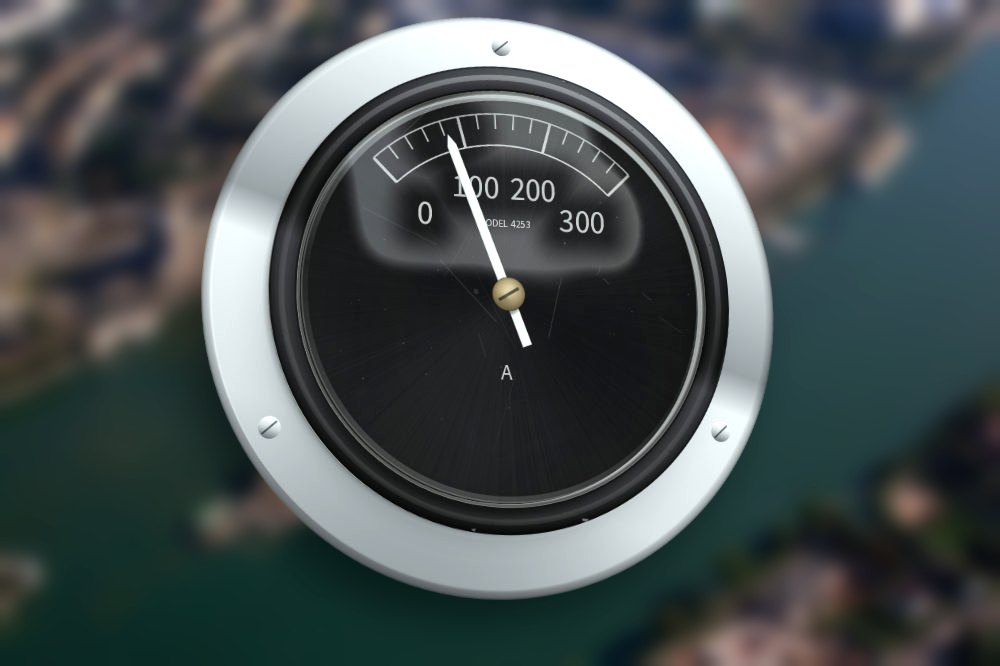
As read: value=80 unit=A
